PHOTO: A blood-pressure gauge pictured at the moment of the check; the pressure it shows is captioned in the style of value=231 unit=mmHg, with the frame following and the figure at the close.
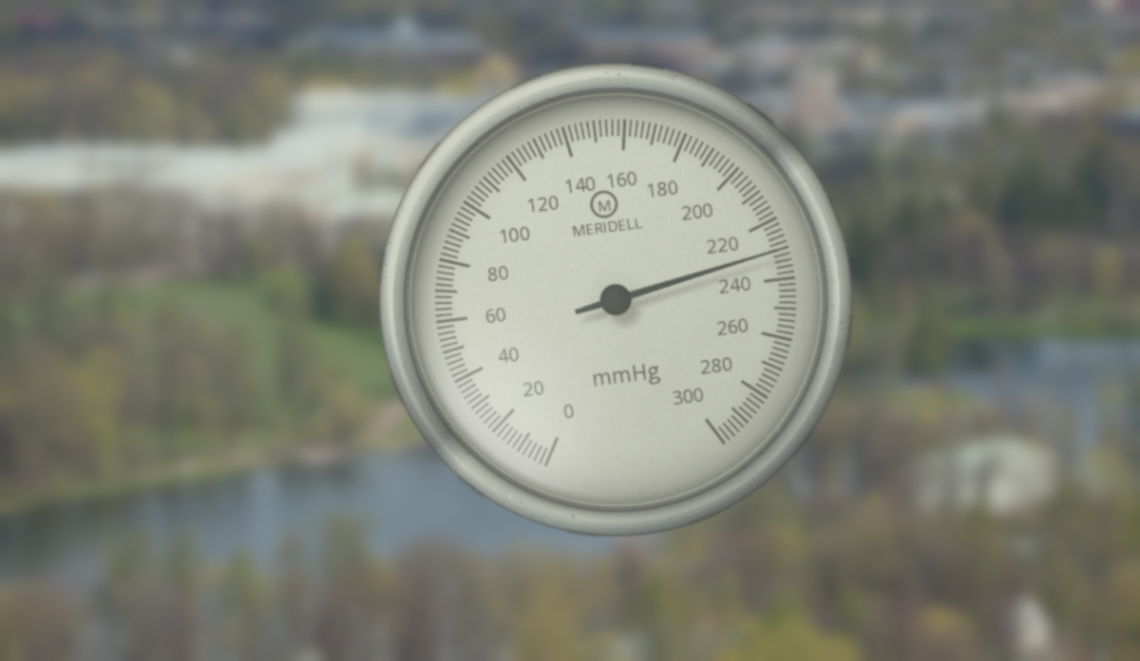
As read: value=230 unit=mmHg
